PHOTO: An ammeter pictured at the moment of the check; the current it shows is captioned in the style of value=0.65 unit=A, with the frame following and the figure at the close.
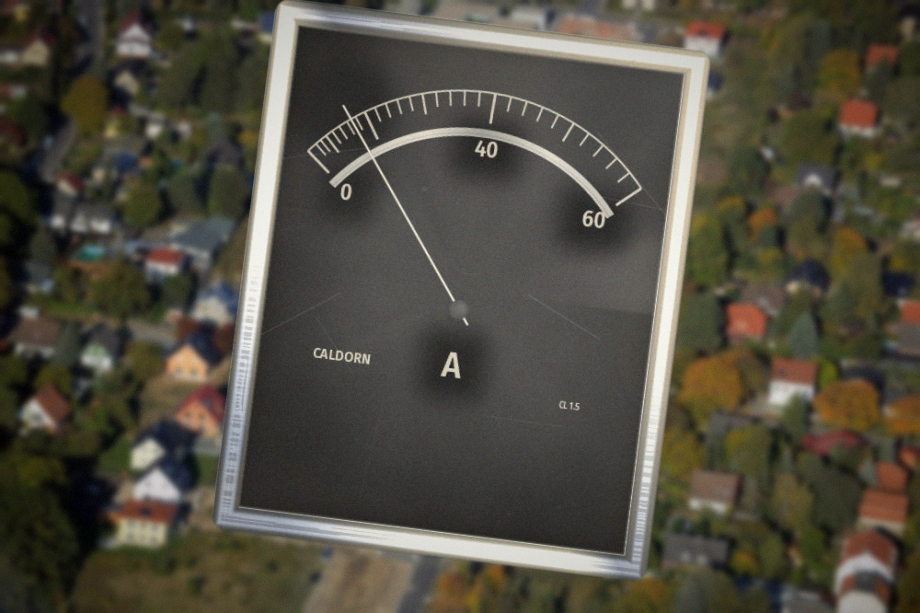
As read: value=17 unit=A
